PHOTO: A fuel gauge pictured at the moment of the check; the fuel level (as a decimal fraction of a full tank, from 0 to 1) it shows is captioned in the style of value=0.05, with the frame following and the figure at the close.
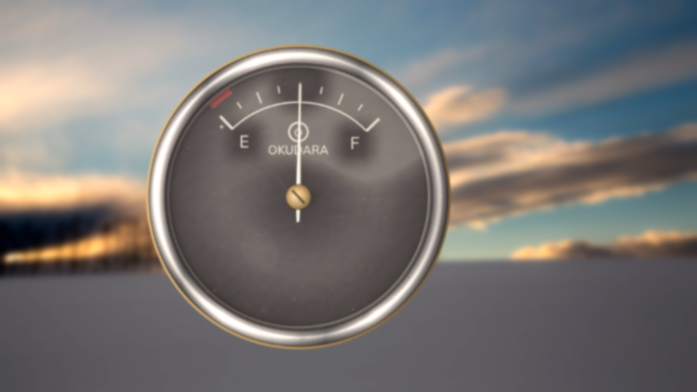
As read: value=0.5
